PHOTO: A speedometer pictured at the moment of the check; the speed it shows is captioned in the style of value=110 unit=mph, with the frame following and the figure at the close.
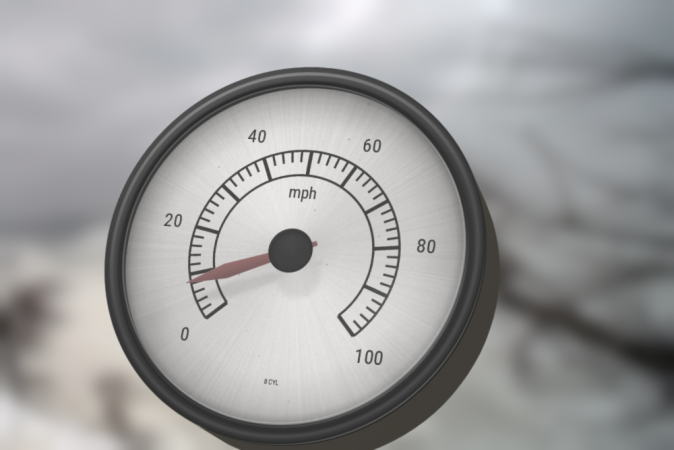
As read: value=8 unit=mph
